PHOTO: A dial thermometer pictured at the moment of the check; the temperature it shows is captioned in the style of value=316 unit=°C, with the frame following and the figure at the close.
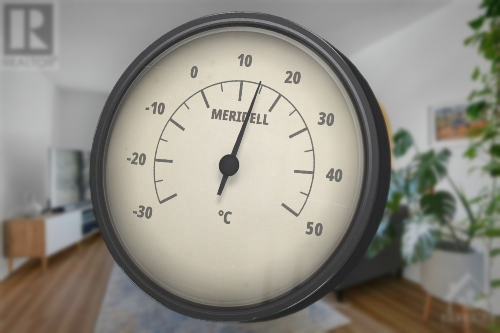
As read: value=15 unit=°C
